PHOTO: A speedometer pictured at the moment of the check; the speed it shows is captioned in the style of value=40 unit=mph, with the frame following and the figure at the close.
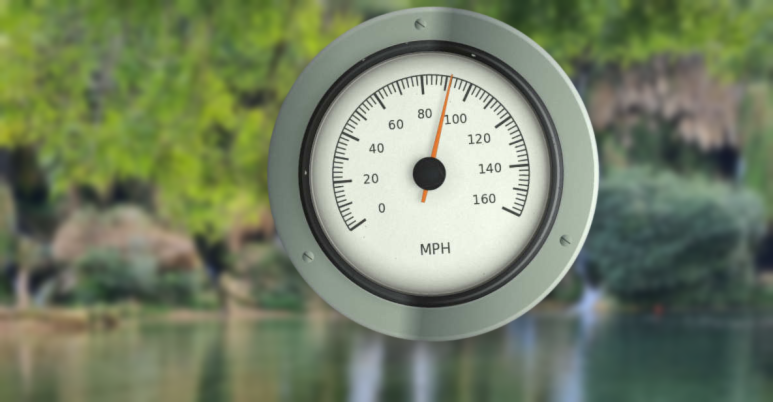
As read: value=92 unit=mph
